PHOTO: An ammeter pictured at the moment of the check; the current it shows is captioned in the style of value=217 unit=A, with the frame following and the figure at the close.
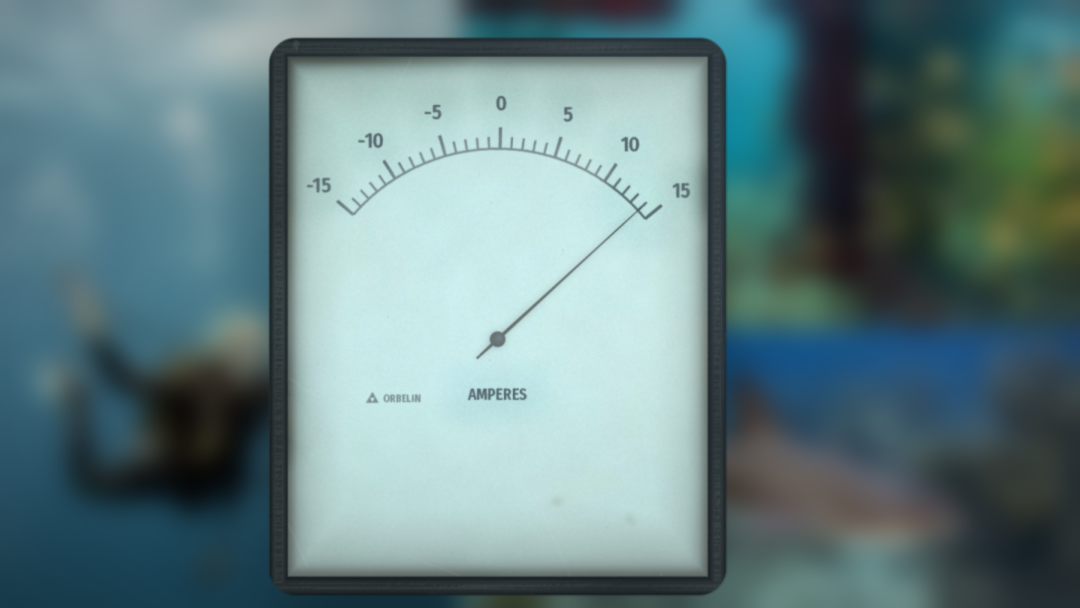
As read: value=14 unit=A
